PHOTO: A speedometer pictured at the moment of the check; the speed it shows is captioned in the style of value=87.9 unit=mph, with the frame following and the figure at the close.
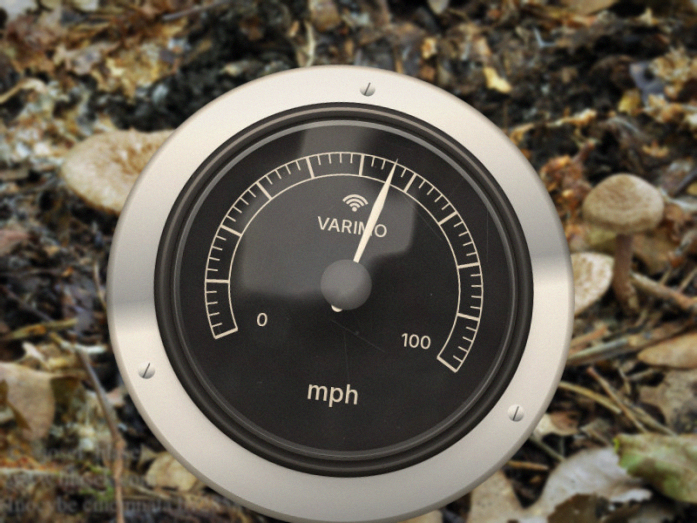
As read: value=56 unit=mph
